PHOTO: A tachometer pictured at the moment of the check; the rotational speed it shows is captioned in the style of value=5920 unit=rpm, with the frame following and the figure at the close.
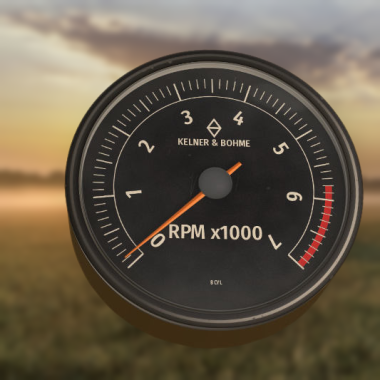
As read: value=100 unit=rpm
